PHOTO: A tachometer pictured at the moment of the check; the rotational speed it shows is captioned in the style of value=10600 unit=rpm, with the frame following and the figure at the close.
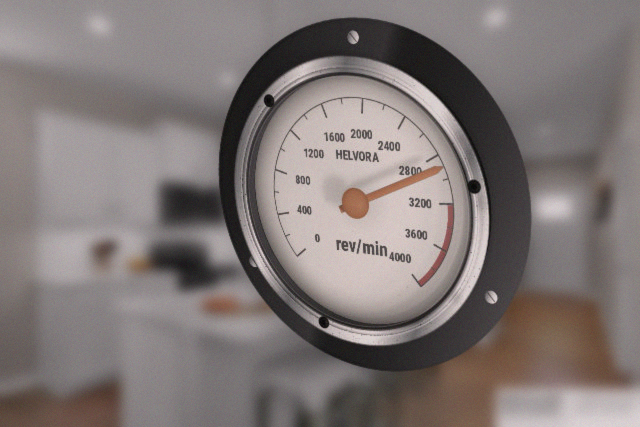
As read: value=2900 unit=rpm
